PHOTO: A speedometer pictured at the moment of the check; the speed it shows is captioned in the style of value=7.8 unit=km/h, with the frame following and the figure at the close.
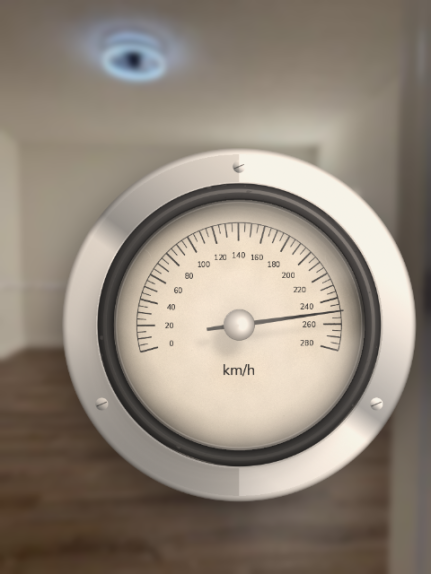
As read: value=250 unit=km/h
